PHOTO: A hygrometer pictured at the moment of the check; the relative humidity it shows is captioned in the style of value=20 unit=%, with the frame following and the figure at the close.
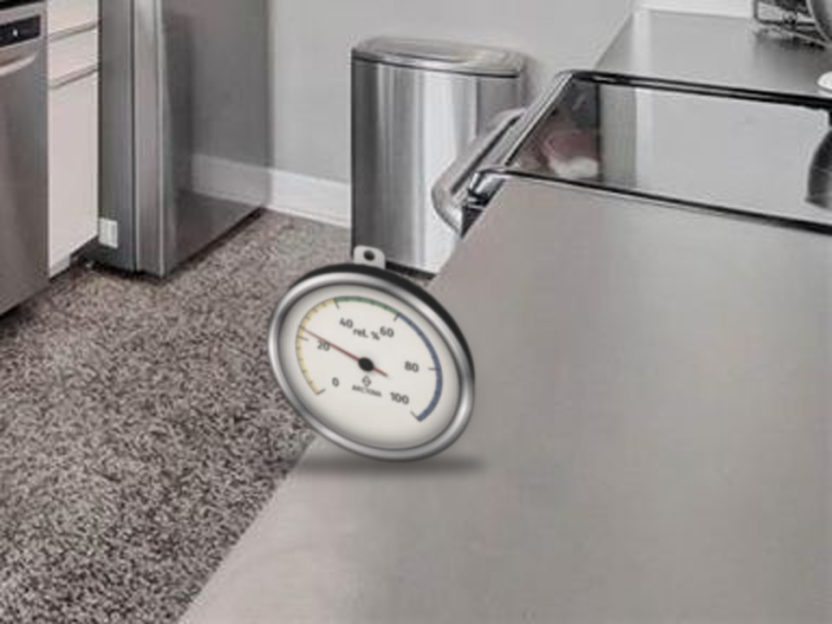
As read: value=24 unit=%
